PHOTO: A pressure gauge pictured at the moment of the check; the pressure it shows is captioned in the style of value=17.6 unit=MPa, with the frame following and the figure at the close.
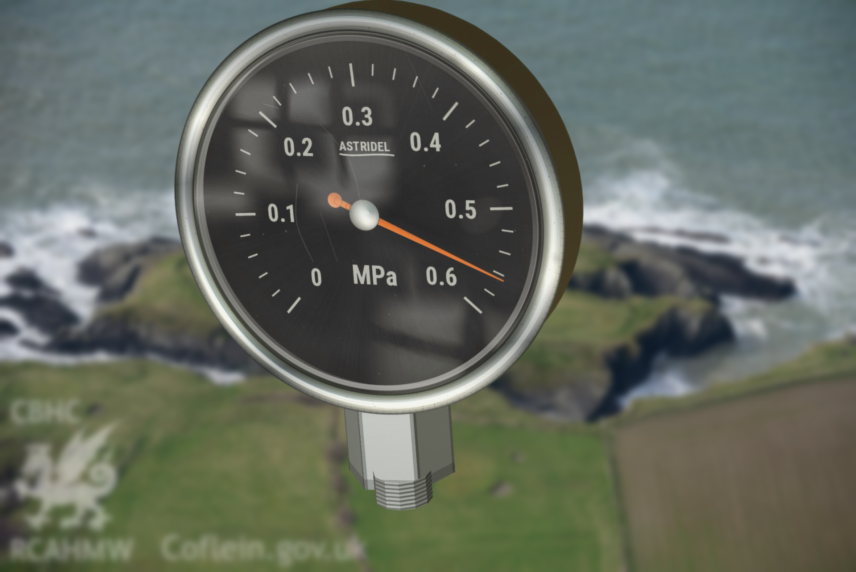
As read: value=0.56 unit=MPa
